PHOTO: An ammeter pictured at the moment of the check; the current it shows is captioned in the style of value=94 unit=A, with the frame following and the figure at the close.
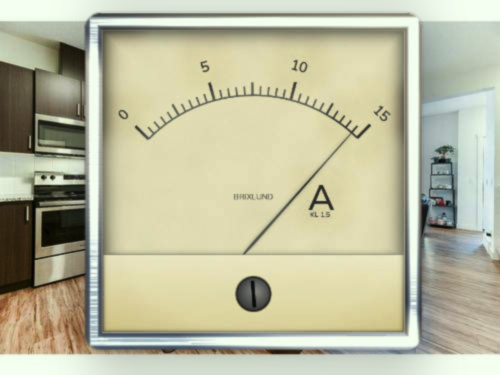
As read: value=14.5 unit=A
